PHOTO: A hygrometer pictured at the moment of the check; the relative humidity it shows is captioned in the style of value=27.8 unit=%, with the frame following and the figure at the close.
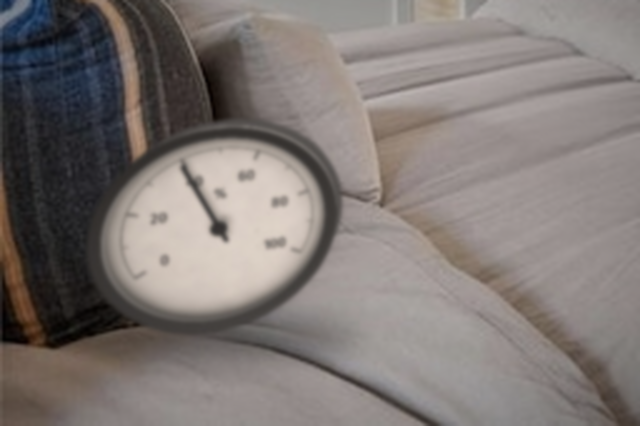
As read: value=40 unit=%
